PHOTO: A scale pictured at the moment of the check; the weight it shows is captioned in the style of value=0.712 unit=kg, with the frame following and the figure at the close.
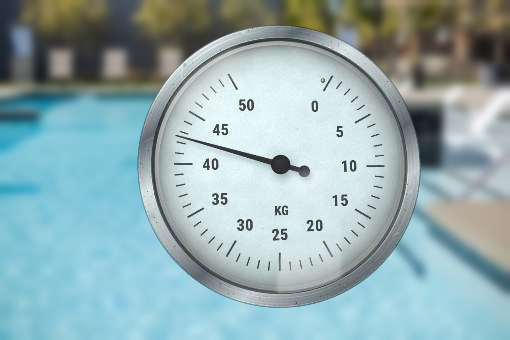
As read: value=42.5 unit=kg
